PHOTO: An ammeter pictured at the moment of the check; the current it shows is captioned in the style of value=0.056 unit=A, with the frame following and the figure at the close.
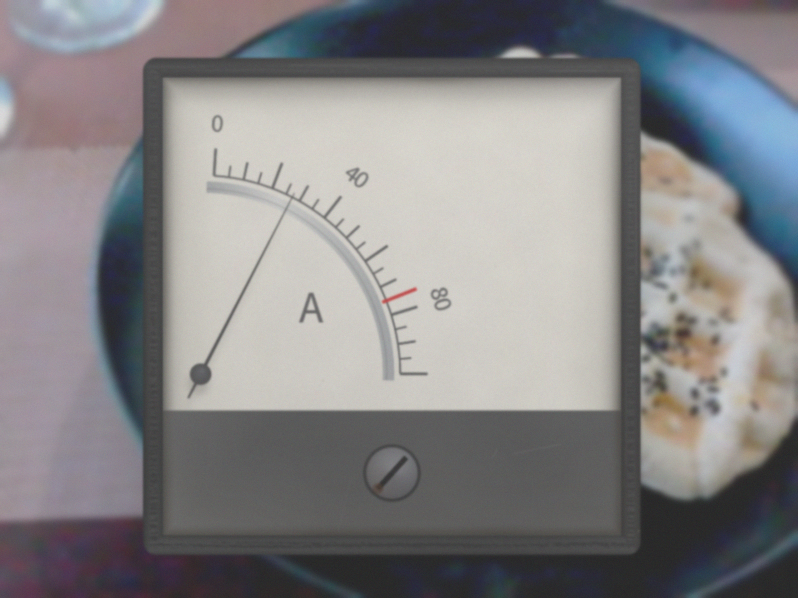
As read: value=27.5 unit=A
